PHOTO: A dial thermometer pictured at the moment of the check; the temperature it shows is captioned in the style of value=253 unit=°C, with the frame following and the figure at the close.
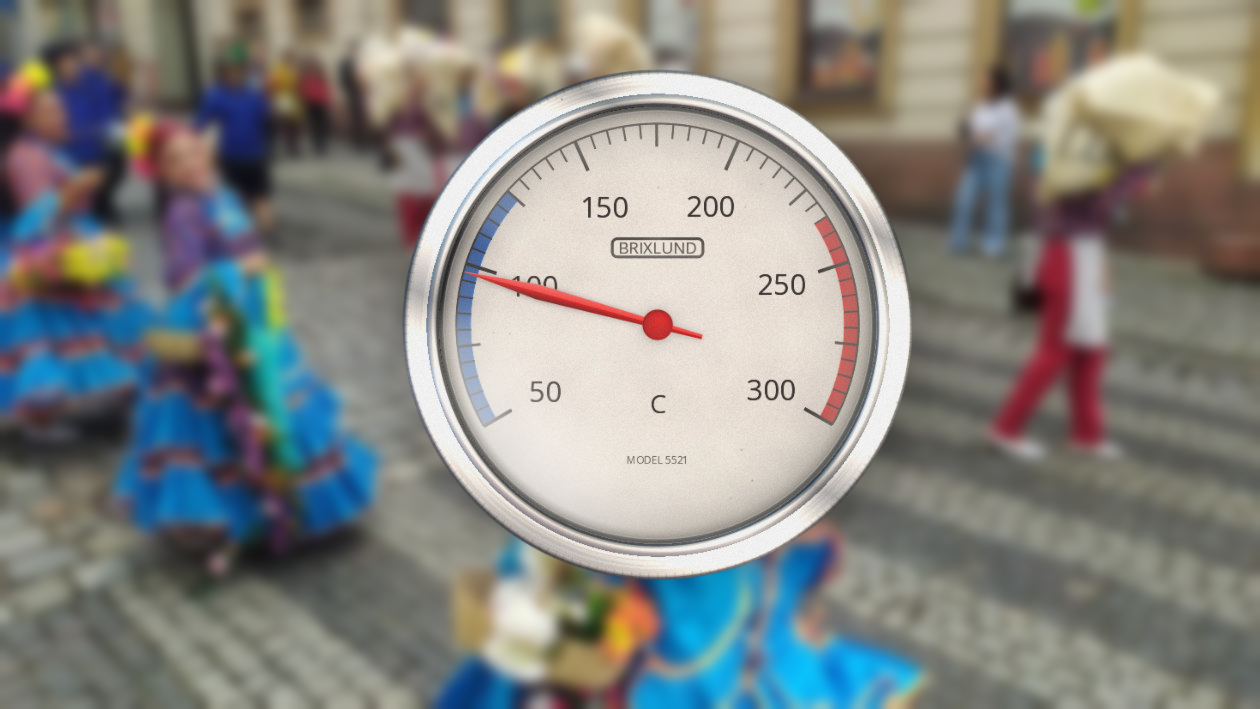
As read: value=97.5 unit=°C
